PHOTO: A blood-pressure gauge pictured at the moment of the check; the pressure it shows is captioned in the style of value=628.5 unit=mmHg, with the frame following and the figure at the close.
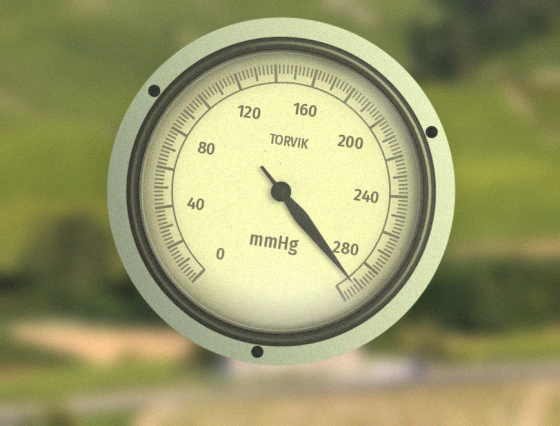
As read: value=292 unit=mmHg
